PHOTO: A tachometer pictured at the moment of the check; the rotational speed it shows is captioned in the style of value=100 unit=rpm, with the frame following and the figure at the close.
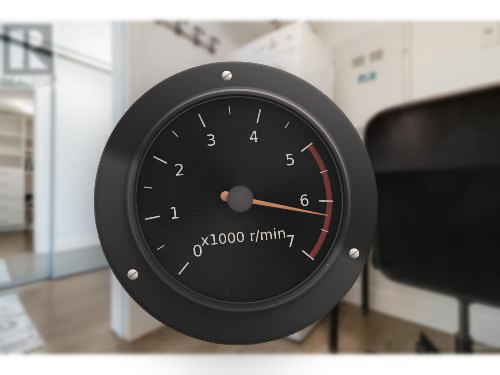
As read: value=6250 unit=rpm
